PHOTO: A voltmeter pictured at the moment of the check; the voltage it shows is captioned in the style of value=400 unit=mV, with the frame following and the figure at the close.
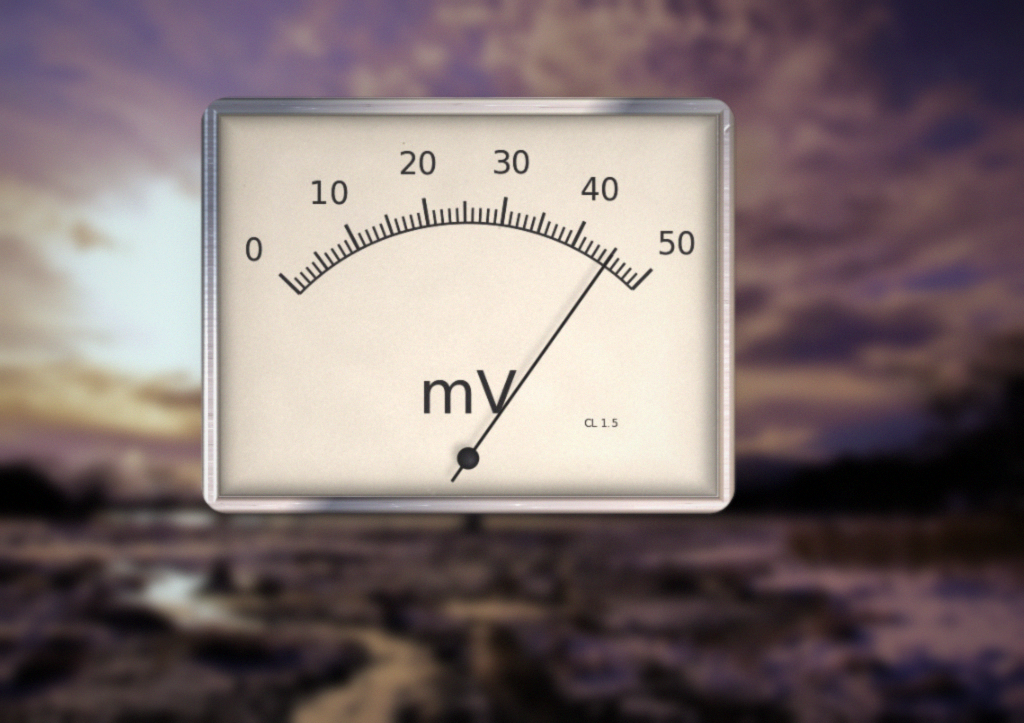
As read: value=45 unit=mV
